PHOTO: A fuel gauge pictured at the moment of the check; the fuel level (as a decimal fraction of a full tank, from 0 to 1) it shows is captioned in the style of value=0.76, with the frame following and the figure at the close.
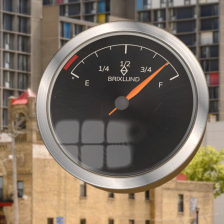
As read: value=0.875
